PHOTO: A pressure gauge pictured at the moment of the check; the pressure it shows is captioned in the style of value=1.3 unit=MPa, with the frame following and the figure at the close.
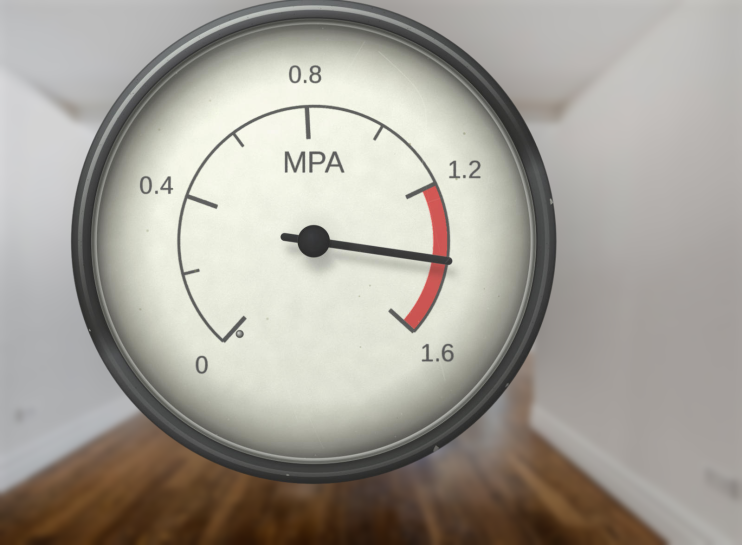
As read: value=1.4 unit=MPa
